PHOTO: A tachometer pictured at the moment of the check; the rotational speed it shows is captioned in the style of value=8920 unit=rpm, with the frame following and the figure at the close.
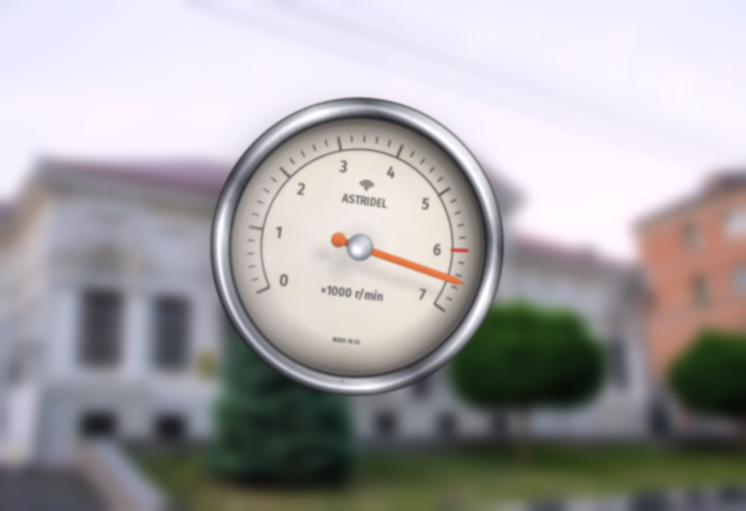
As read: value=6500 unit=rpm
